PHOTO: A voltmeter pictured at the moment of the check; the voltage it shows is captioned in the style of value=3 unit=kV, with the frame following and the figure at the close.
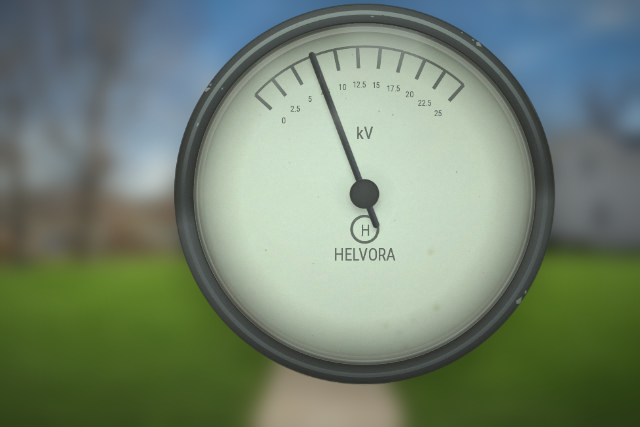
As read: value=7.5 unit=kV
